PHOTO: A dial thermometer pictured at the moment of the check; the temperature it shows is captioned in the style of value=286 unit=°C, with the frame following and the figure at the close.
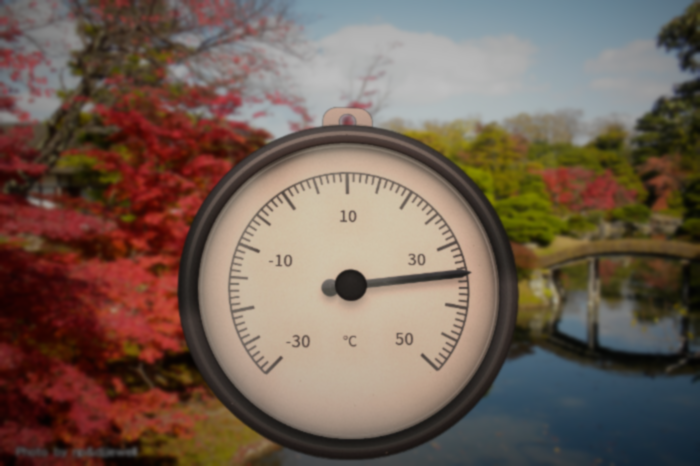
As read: value=35 unit=°C
